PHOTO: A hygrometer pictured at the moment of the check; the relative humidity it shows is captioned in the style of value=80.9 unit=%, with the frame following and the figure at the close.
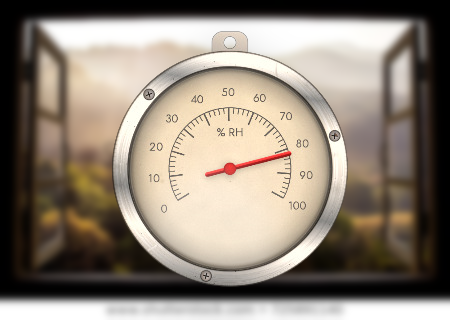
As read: value=82 unit=%
